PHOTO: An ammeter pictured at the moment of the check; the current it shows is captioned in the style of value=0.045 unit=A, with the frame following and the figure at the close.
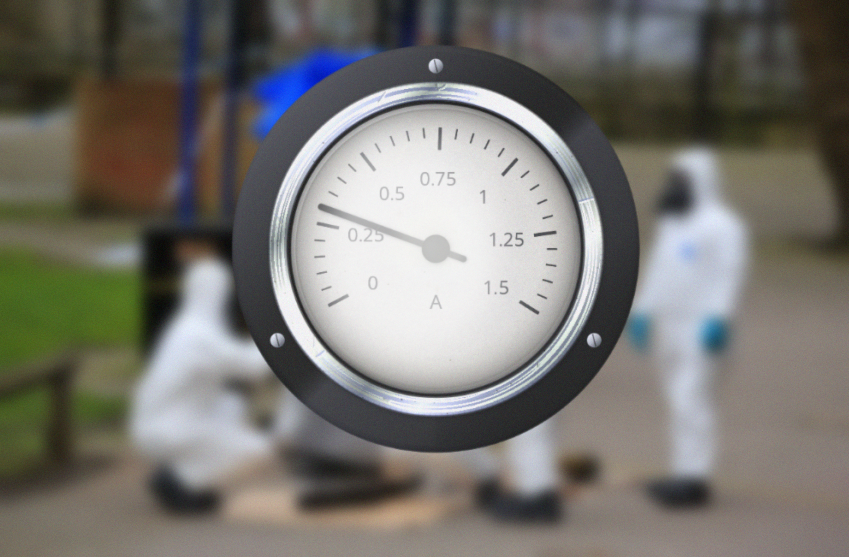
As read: value=0.3 unit=A
